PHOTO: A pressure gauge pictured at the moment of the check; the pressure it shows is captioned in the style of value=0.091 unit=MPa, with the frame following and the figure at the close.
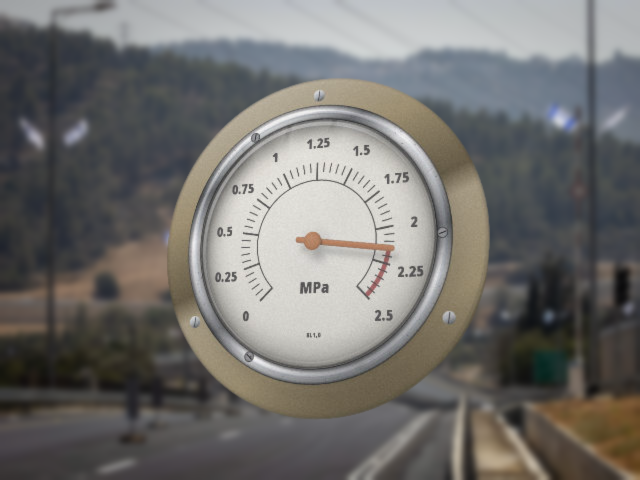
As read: value=2.15 unit=MPa
